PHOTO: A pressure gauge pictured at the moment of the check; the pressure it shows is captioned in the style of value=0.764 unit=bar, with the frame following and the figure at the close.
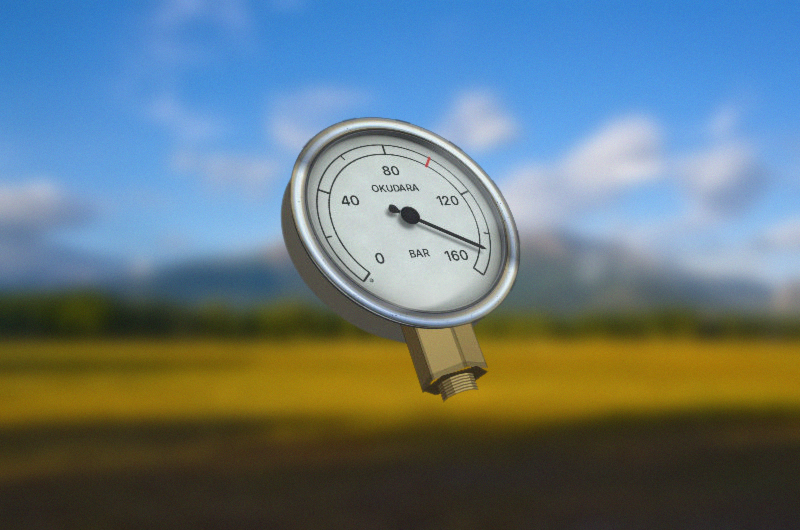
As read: value=150 unit=bar
